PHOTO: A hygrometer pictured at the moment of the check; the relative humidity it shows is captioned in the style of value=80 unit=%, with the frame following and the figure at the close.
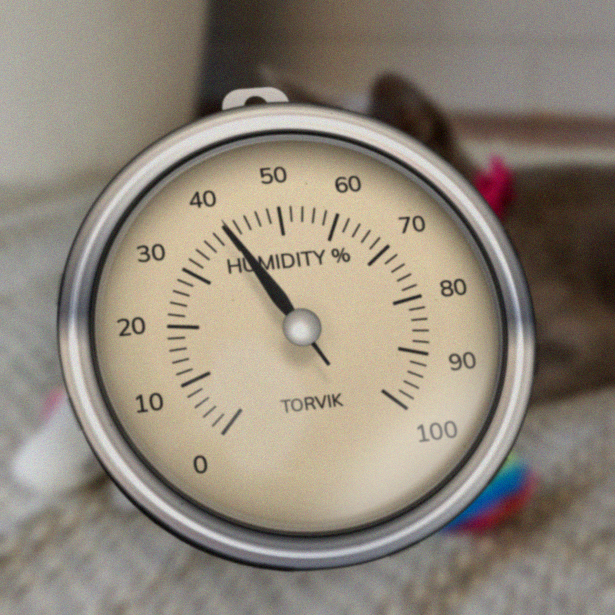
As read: value=40 unit=%
